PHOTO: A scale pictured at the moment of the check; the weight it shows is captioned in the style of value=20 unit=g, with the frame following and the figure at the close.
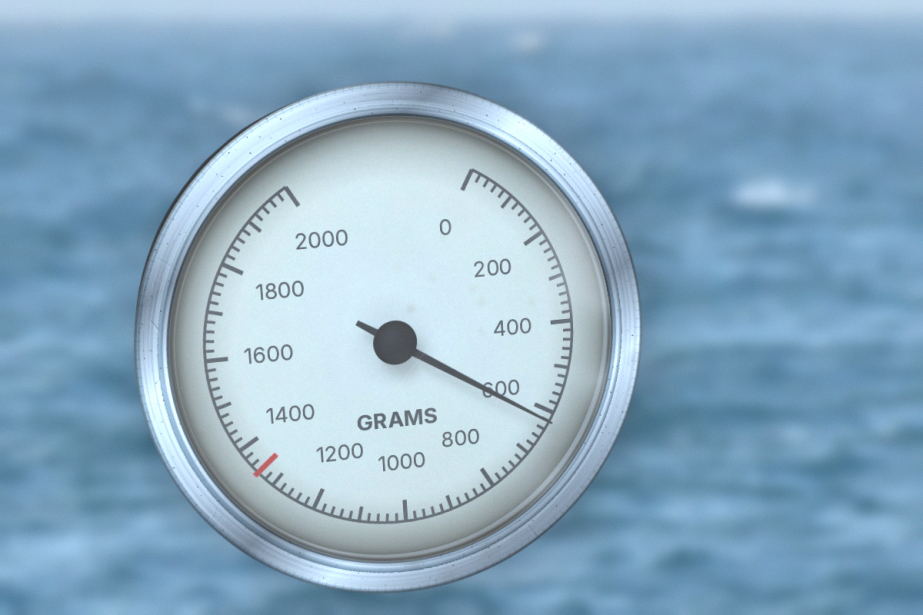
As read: value=620 unit=g
